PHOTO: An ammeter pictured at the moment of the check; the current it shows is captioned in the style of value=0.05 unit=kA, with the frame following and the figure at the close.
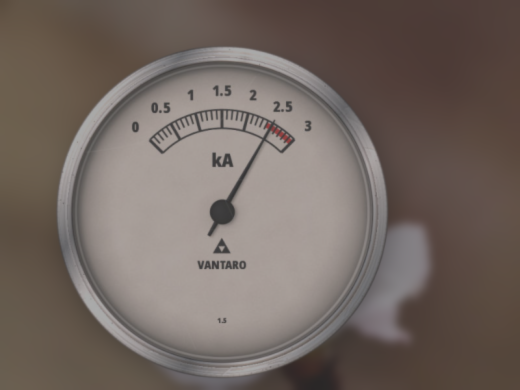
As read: value=2.5 unit=kA
